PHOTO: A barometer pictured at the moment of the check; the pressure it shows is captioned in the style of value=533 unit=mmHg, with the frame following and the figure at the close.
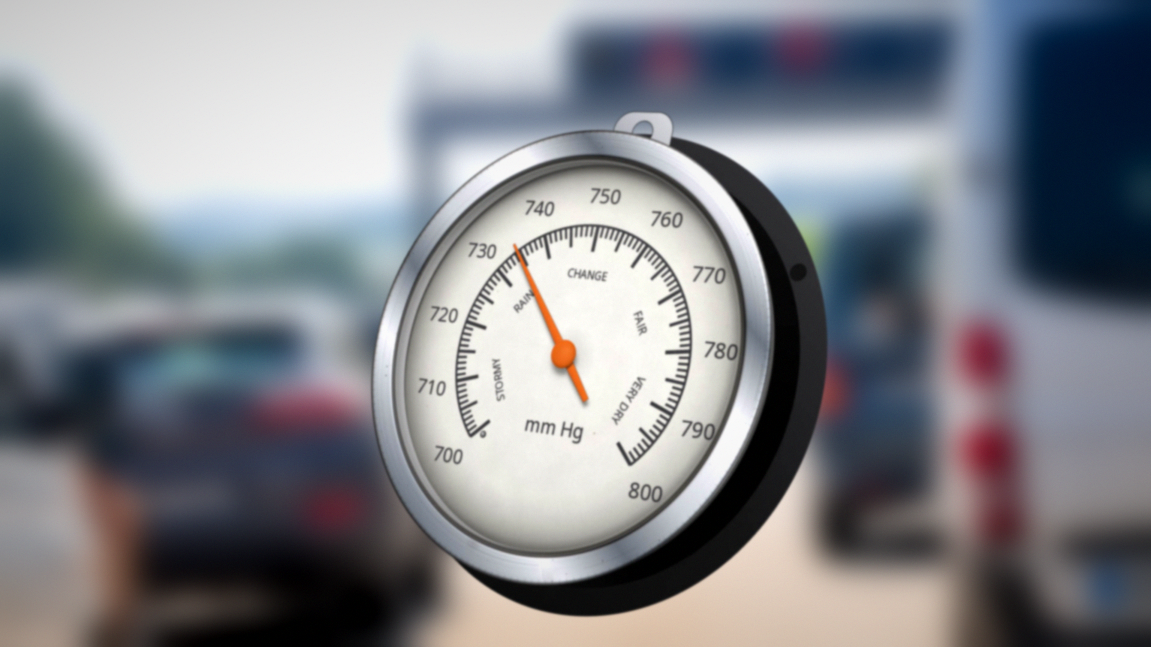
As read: value=735 unit=mmHg
